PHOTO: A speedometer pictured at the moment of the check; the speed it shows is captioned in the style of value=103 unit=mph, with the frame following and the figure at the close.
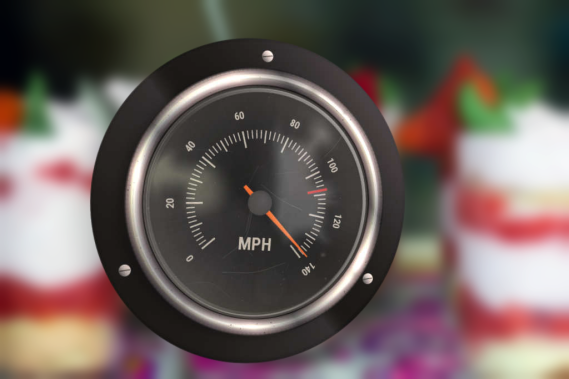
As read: value=138 unit=mph
